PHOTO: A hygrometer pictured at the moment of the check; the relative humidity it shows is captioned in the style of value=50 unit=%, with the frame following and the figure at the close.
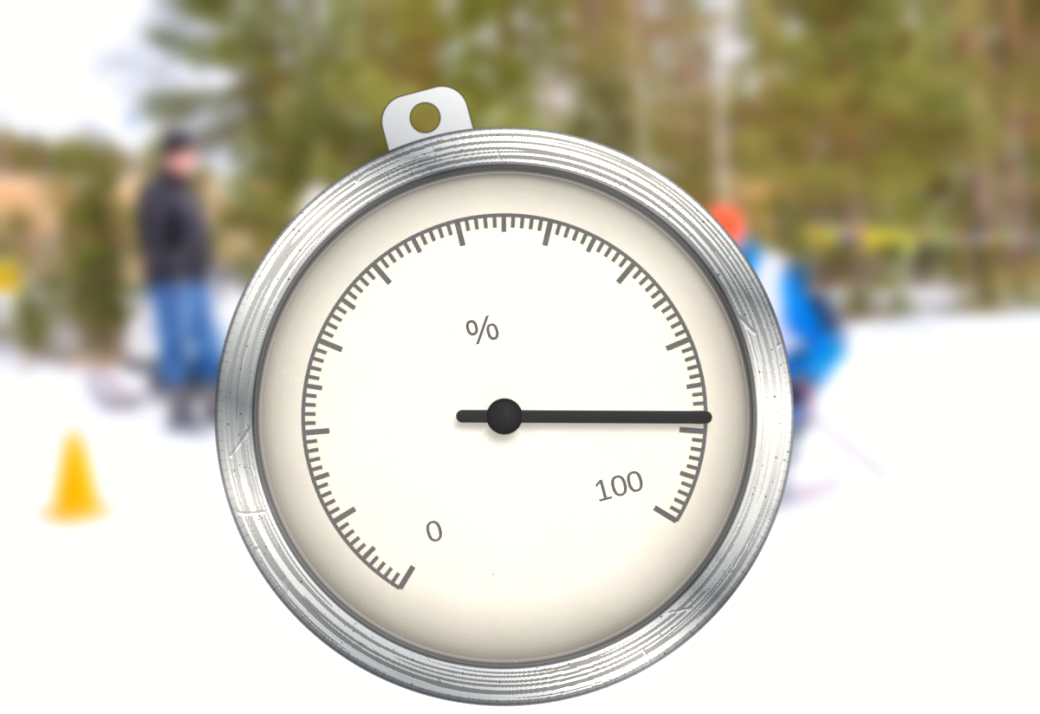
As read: value=88.5 unit=%
